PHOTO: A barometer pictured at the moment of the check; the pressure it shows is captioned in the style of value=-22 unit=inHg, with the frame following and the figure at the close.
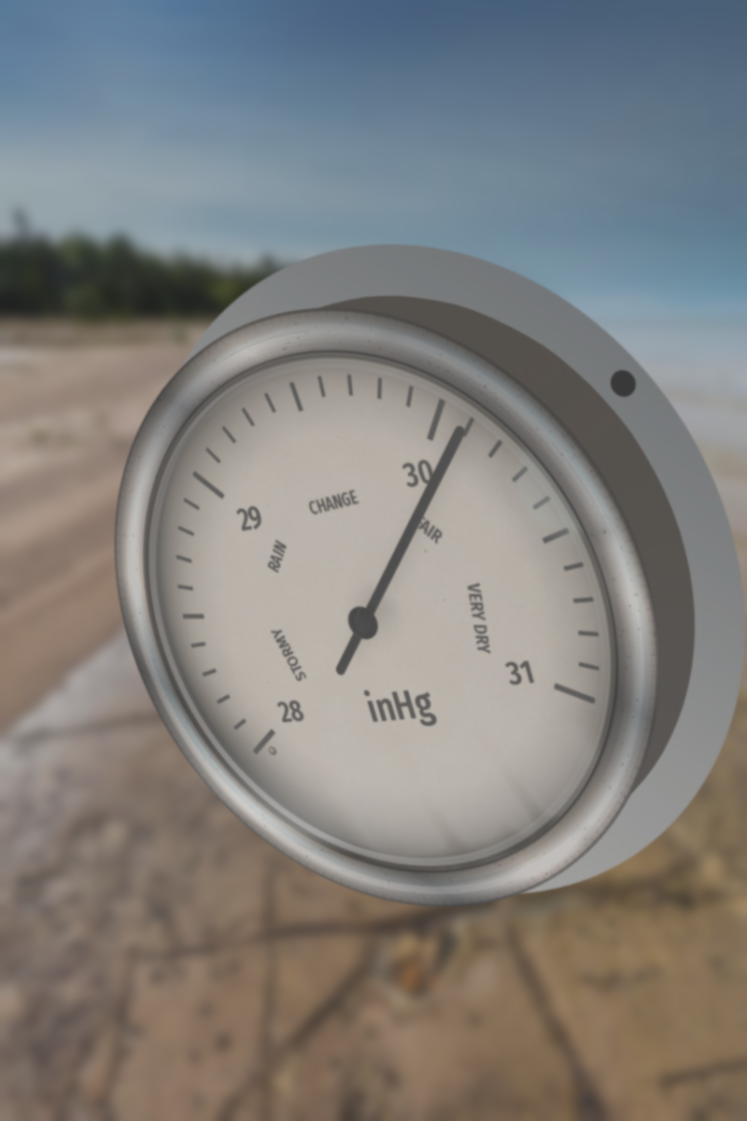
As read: value=30.1 unit=inHg
